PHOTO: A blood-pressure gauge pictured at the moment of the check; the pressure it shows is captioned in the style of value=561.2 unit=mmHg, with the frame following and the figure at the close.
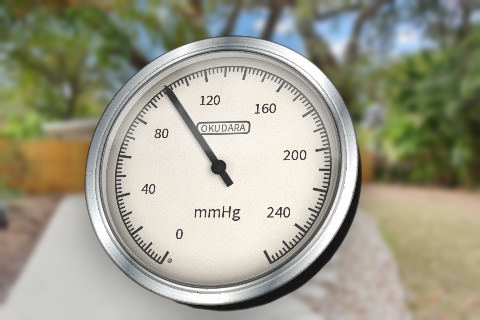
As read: value=100 unit=mmHg
